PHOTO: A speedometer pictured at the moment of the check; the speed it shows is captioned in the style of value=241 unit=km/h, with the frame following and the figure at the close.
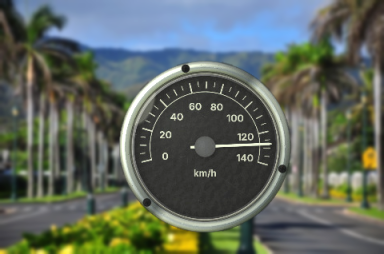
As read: value=127.5 unit=km/h
